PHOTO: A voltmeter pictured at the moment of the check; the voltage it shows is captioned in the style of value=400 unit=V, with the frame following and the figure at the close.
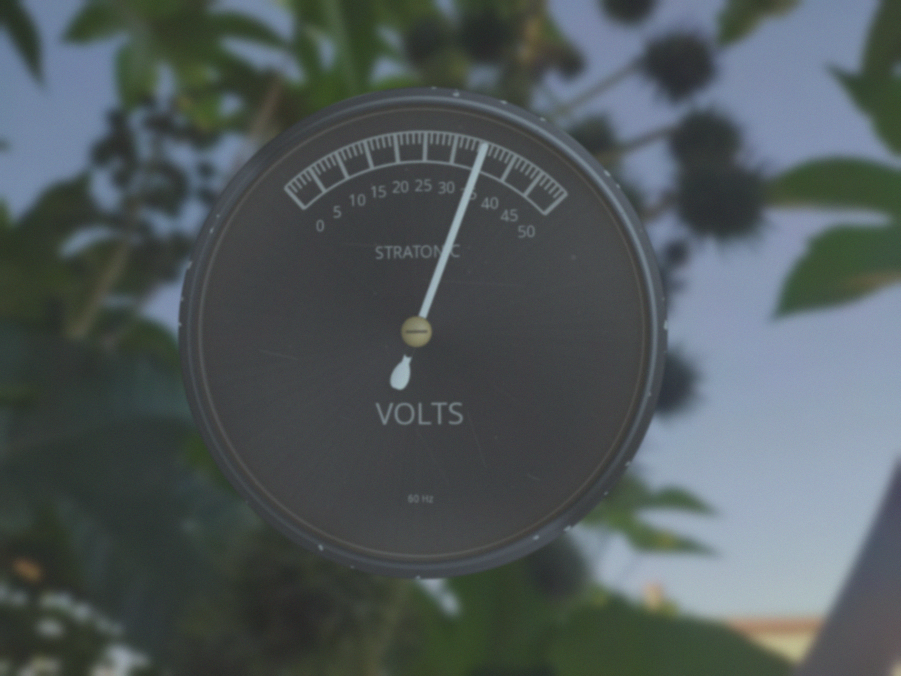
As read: value=35 unit=V
